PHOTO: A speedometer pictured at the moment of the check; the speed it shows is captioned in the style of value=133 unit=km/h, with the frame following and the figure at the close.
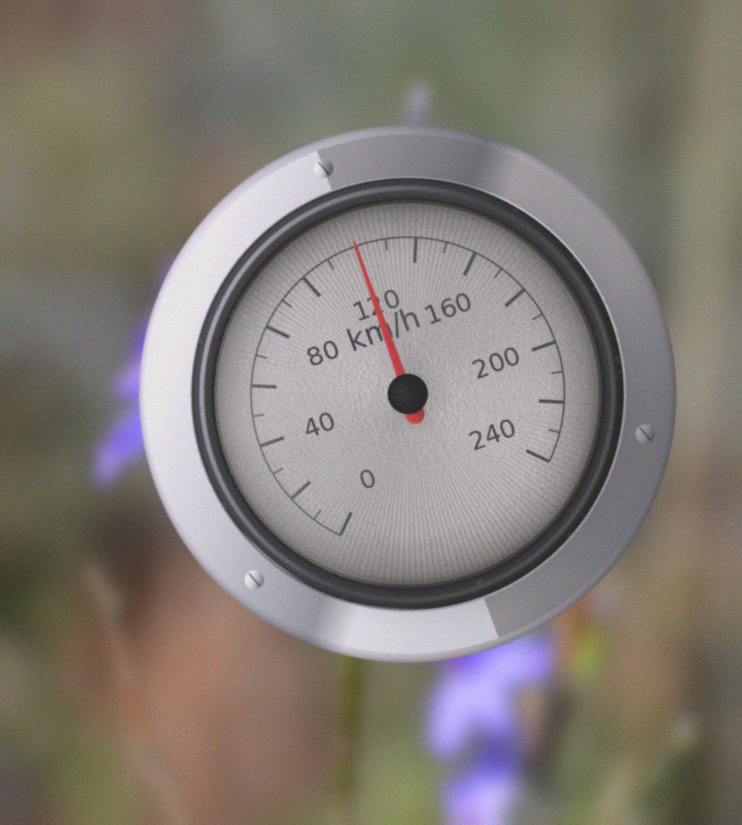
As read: value=120 unit=km/h
